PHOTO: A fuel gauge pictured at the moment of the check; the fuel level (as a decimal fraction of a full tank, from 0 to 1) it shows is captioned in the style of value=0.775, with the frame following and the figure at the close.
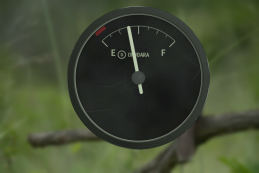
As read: value=0.375
